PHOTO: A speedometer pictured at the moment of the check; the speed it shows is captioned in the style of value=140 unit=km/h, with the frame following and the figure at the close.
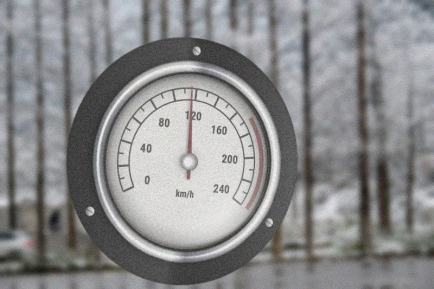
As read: value=115 unit=km/h
